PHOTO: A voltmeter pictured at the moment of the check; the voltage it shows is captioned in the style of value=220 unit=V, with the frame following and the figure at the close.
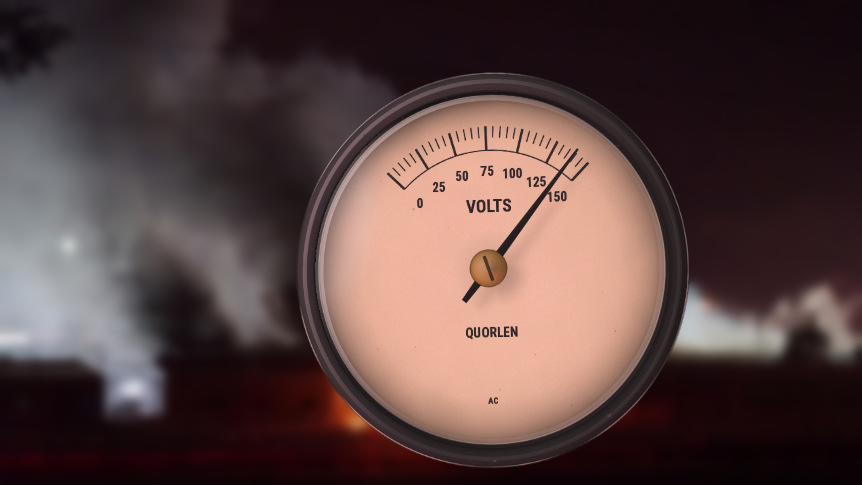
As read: value=140 unit=V
